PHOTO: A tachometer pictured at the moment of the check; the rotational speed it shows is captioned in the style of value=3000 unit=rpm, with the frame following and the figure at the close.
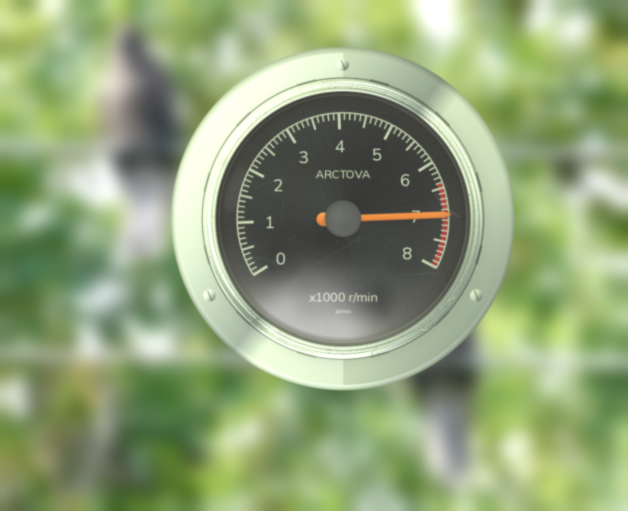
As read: value=7000 unit=rpm
